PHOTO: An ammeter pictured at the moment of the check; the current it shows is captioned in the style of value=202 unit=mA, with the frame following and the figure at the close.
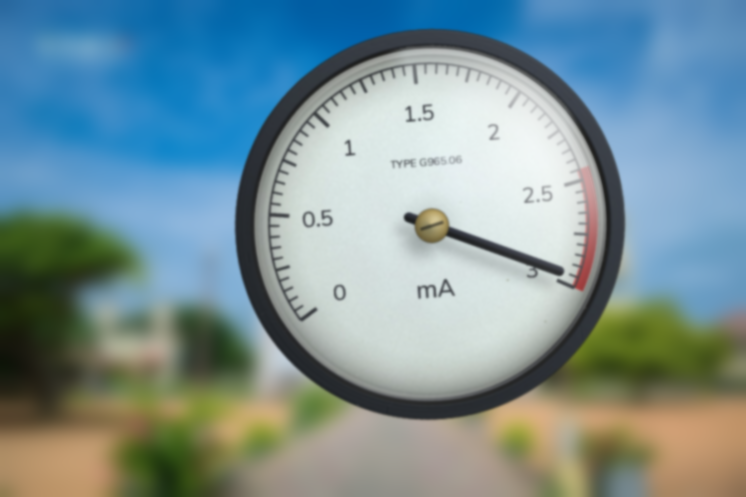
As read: value=2.95 unit=mA
